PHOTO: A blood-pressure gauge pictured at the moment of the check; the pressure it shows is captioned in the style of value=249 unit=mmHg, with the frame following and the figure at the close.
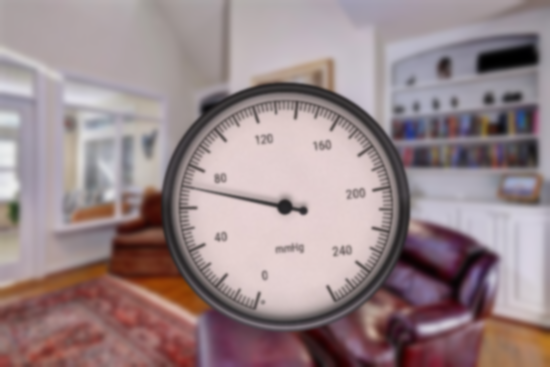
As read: value=70 unit=mmHg
